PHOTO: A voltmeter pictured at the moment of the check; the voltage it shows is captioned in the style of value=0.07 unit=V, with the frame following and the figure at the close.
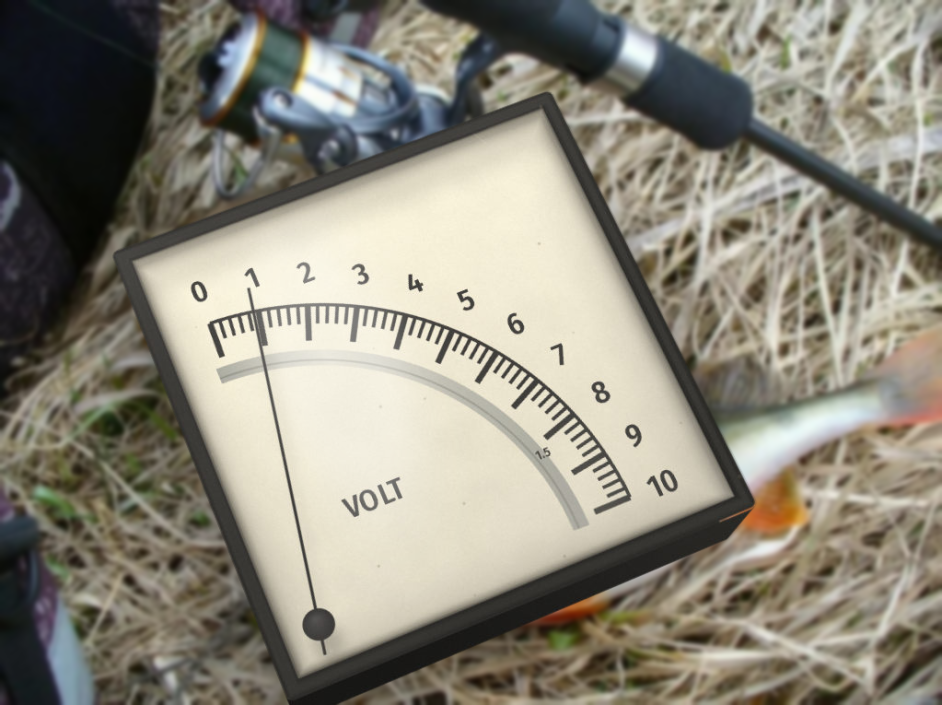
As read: value=0.9 unit=V
